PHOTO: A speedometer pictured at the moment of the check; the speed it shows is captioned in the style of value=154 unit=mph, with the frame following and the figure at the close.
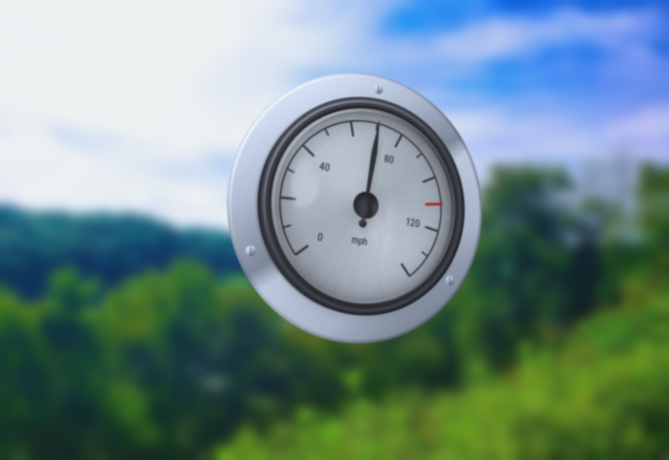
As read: value=70 unit=mph
